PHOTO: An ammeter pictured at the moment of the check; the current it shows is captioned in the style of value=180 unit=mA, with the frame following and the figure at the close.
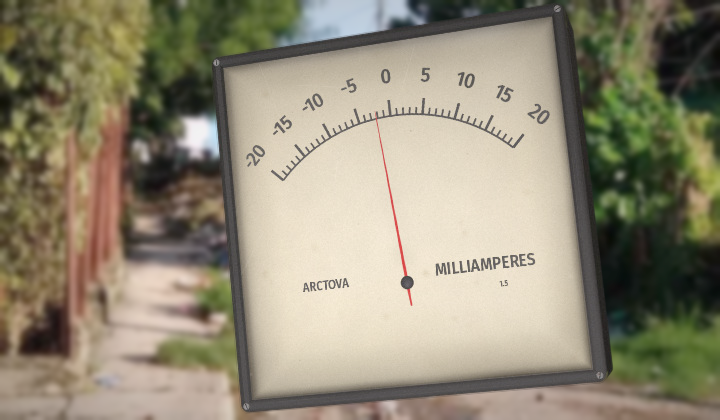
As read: value=-2 unit=mA
